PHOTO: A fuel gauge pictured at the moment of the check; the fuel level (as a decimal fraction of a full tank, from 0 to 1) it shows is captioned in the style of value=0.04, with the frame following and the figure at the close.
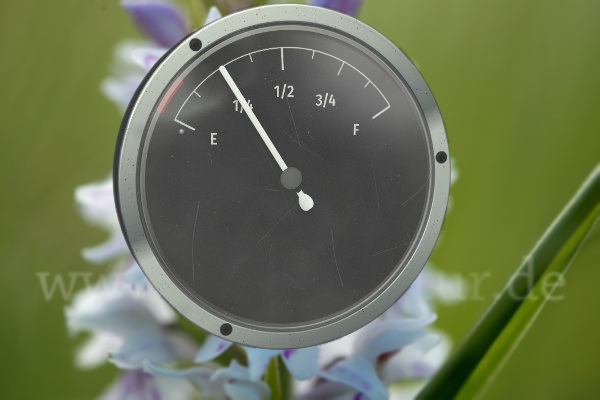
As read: value=0.25
